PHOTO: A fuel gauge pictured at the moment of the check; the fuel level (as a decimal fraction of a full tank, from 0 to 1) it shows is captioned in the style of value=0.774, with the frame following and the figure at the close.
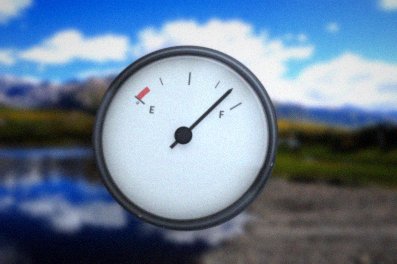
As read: value=0.875
